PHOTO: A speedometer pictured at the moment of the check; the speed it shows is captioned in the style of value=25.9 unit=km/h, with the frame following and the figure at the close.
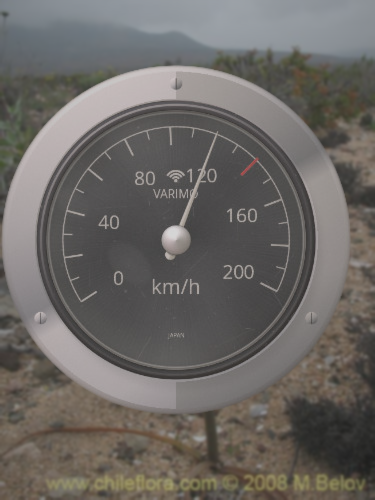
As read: value=120 unit=km/h
